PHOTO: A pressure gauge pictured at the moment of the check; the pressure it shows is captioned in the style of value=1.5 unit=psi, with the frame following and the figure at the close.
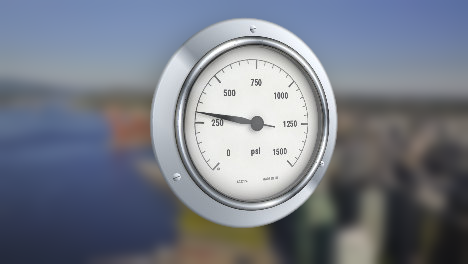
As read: value=300 unit=psi
